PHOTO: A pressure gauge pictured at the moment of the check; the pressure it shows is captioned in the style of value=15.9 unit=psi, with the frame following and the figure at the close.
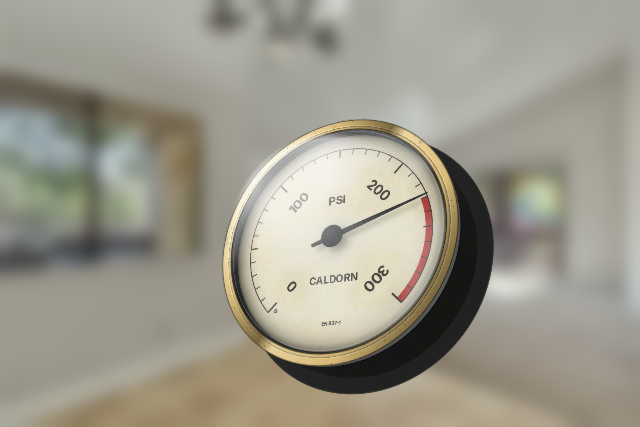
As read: value=230 unit=psi
